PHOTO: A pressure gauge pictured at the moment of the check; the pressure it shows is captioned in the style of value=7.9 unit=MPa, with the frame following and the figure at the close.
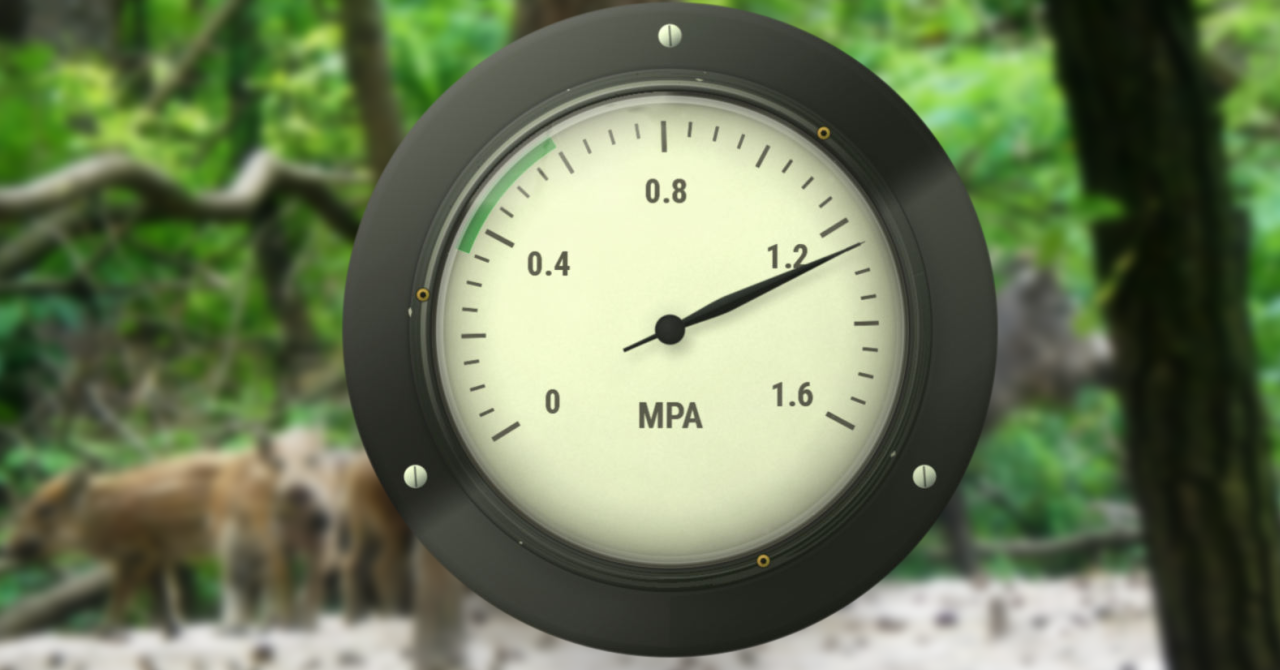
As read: value=1.25 unit=MPa
